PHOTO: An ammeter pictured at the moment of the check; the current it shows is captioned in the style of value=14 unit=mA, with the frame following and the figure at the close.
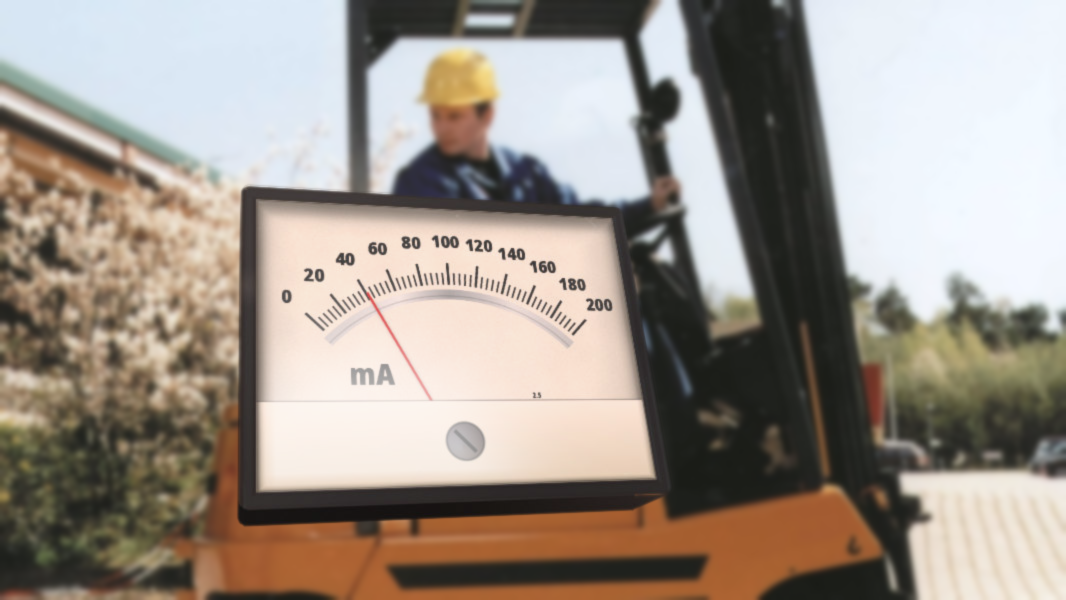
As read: value=40 unit=mA
